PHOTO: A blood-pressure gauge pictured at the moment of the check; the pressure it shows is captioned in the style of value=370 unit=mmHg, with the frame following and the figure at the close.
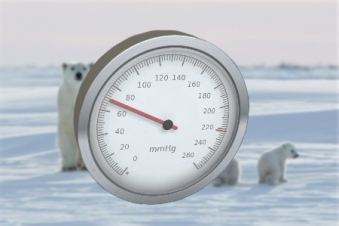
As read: value=70 unit=mmHg
